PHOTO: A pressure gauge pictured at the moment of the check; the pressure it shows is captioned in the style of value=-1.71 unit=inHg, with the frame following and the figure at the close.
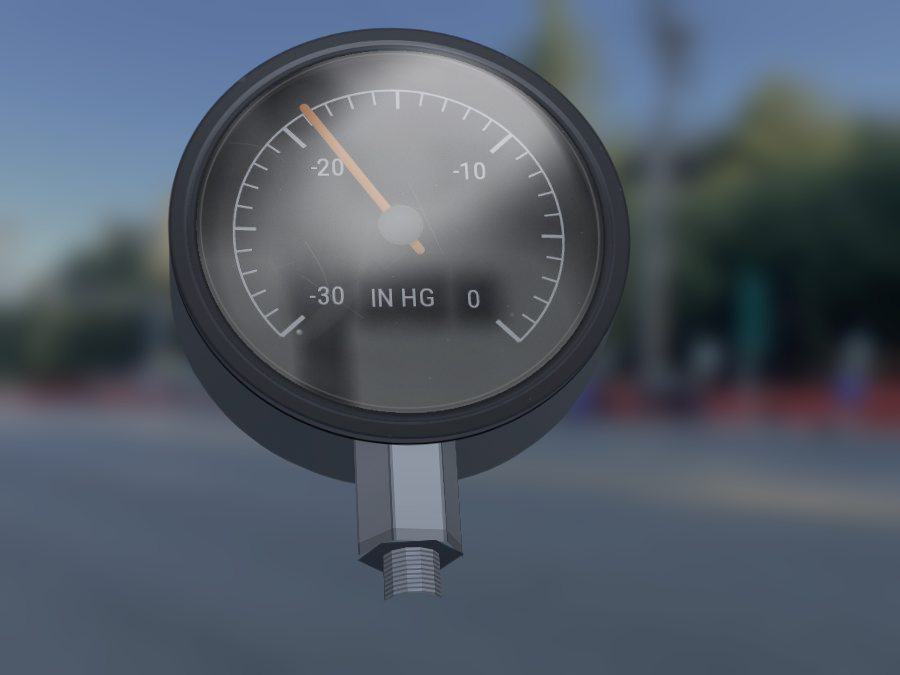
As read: value=-19 unit=inHg
